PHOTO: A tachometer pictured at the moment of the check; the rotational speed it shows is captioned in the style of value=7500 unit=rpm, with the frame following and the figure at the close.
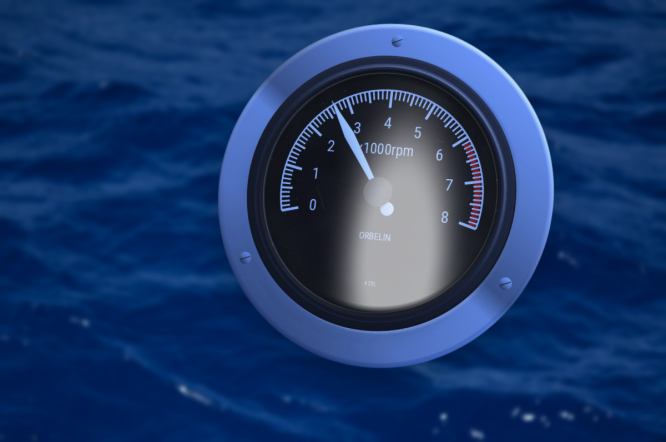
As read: value=2700 unit=rpm
